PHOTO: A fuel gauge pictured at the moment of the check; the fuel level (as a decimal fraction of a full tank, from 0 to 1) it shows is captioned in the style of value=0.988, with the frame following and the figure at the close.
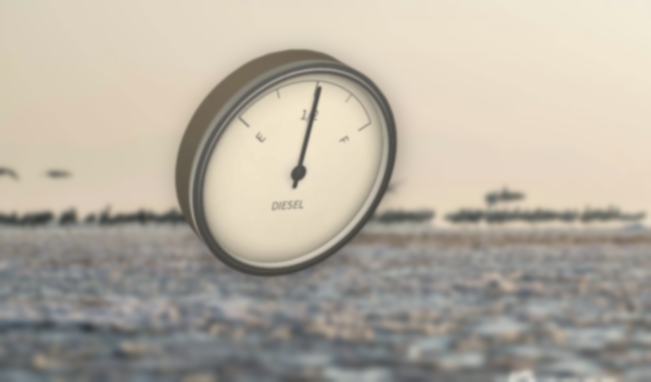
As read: value=0.5
